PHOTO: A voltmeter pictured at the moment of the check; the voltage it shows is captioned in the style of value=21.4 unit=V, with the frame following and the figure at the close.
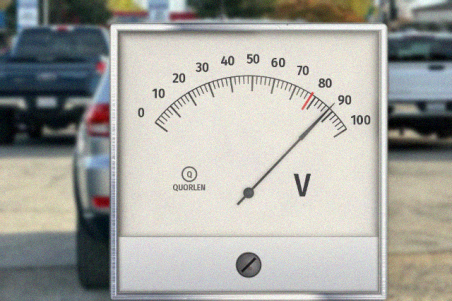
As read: value=88 unit=V
